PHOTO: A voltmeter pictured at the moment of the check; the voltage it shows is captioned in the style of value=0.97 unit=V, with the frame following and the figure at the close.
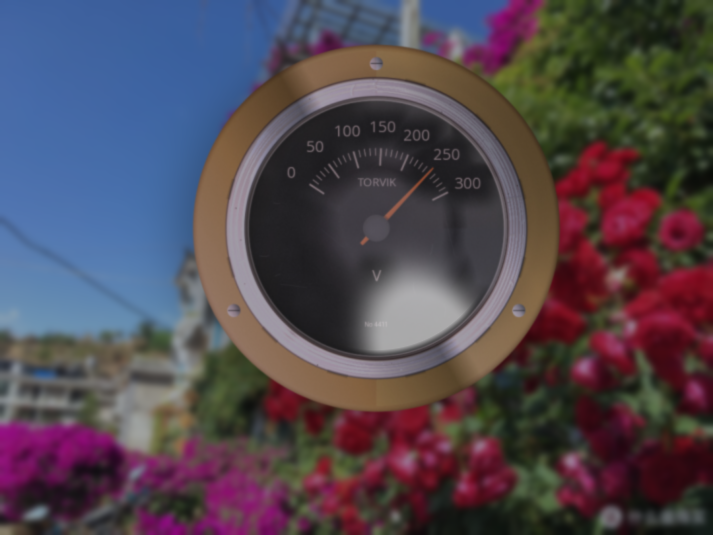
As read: value=250 unit=V
